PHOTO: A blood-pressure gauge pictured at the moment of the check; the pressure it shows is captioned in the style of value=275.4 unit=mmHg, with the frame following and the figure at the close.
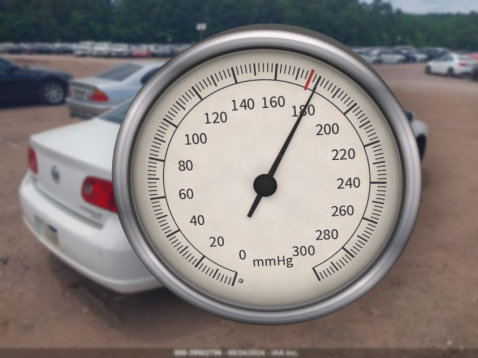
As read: value=180 unit=mmHg
